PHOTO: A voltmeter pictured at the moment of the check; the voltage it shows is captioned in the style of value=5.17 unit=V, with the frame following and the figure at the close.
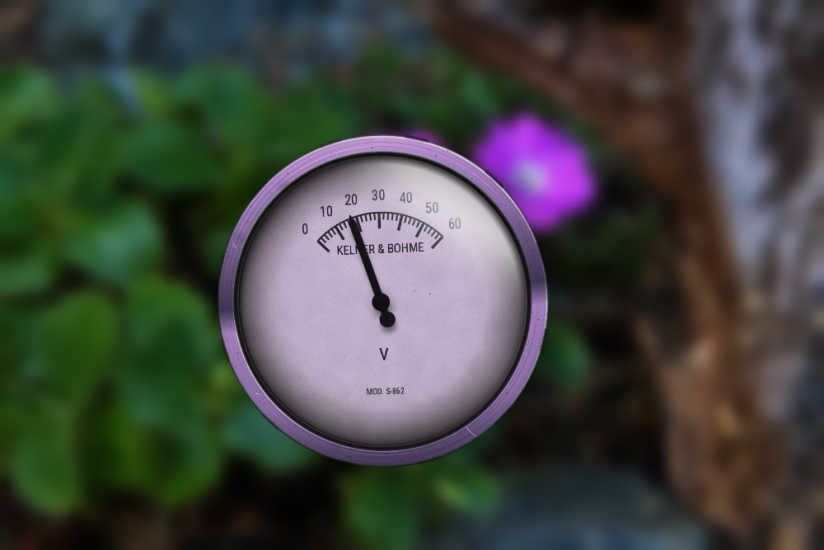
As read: value=18 unit=V
